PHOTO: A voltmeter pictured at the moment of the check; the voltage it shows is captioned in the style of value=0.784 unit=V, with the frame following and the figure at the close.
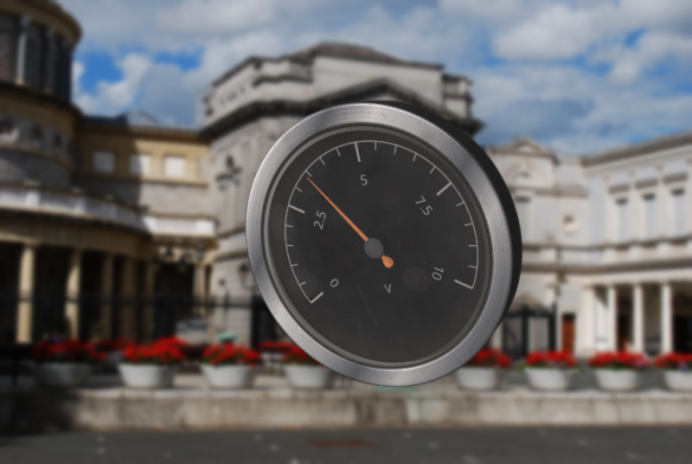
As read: value=3.5 unit=V
